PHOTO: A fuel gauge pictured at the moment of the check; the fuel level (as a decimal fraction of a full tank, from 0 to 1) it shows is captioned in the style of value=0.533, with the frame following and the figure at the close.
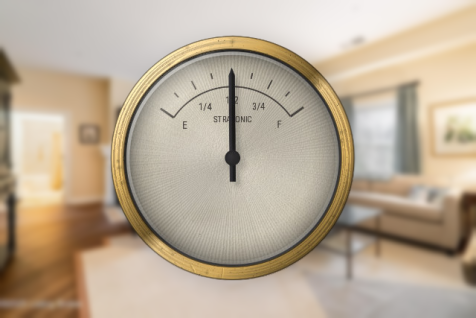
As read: value=0.5
